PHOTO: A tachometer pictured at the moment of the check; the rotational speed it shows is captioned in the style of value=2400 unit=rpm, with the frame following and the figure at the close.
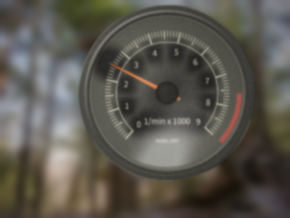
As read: value=2500 unit=rpm
